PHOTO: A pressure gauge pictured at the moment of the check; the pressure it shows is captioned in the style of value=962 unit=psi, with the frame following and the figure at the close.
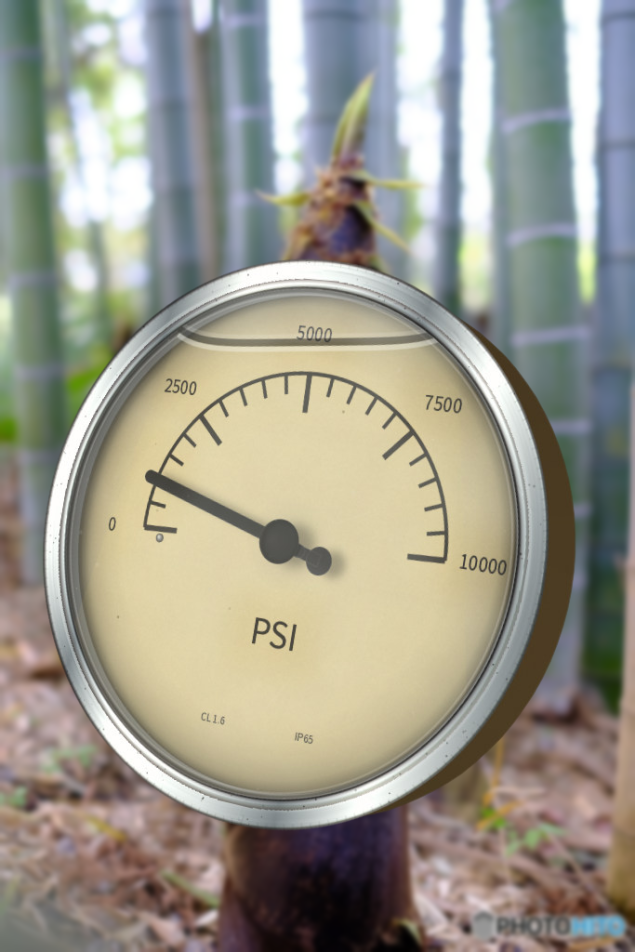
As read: value=1000 unit=psi
